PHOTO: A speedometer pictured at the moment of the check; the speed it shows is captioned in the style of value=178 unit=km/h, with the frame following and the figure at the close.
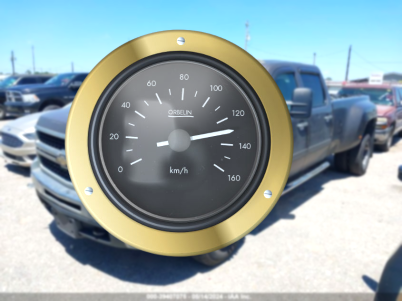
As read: value=130 unit=km/h
